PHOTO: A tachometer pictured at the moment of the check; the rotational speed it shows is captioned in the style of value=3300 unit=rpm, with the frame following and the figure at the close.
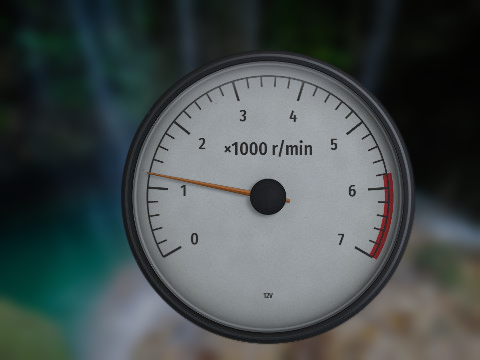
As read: value=1200 unit=rpm
